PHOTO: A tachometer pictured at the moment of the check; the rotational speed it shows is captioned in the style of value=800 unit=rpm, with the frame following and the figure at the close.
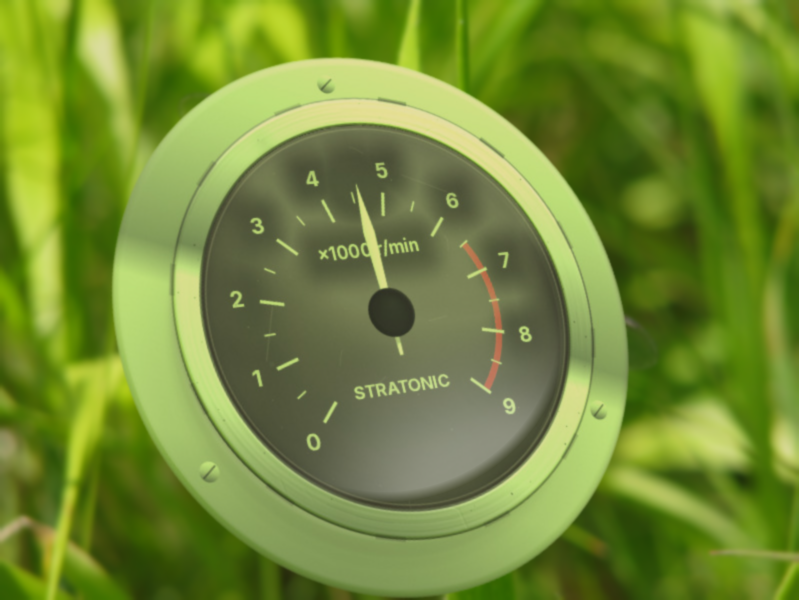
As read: value=4500 unit=rpm
